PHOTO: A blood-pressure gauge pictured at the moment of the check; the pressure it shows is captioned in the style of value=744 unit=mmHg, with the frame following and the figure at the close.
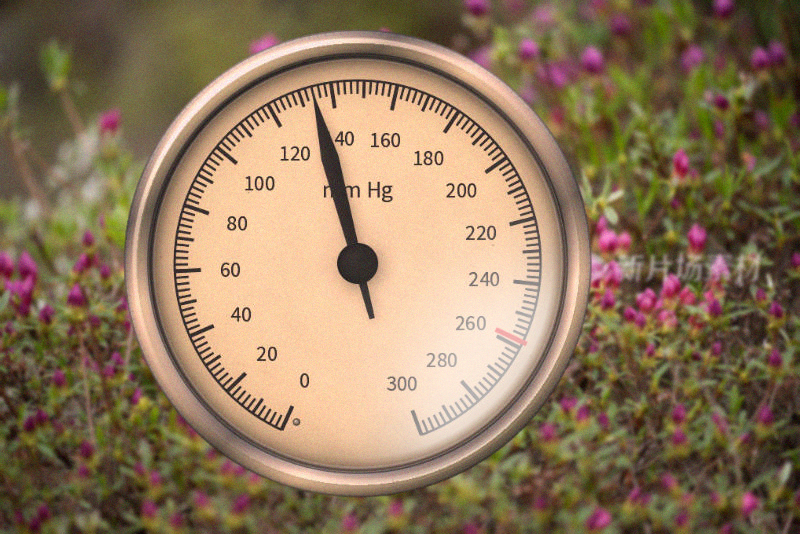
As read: value=134 unit=mmHg
